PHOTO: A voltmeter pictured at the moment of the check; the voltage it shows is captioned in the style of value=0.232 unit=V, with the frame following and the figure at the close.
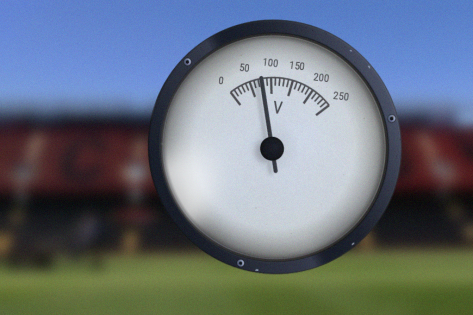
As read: value=80 unit=V
